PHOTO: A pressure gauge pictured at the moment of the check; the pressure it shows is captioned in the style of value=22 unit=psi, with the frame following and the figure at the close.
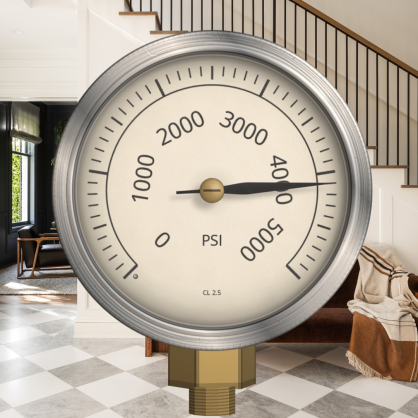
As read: value=4100 unit=psi
